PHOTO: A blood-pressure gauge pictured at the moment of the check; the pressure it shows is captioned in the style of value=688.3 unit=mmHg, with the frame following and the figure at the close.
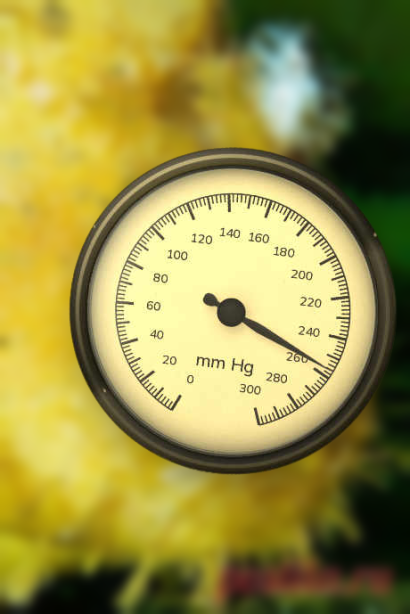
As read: value=256 unit=mmHg
